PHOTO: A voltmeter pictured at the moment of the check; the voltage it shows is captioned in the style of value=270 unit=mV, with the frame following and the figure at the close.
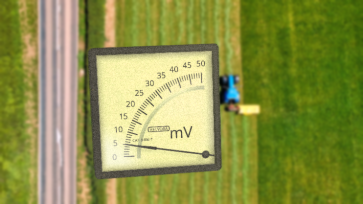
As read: value=5 unit=mV
